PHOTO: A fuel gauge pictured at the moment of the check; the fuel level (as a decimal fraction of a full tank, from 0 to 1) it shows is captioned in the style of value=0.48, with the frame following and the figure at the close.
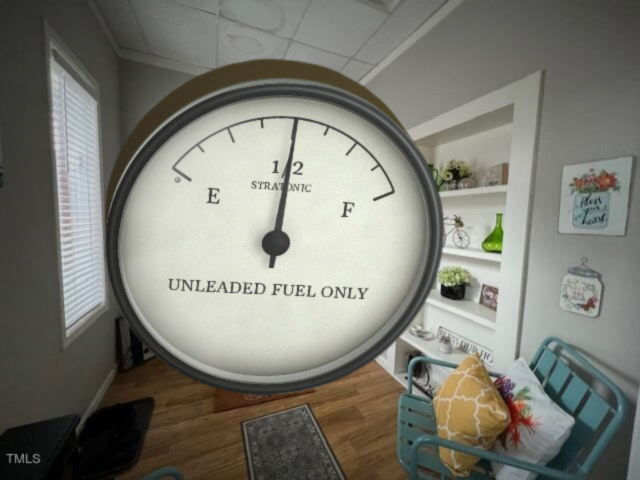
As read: value=0.5
